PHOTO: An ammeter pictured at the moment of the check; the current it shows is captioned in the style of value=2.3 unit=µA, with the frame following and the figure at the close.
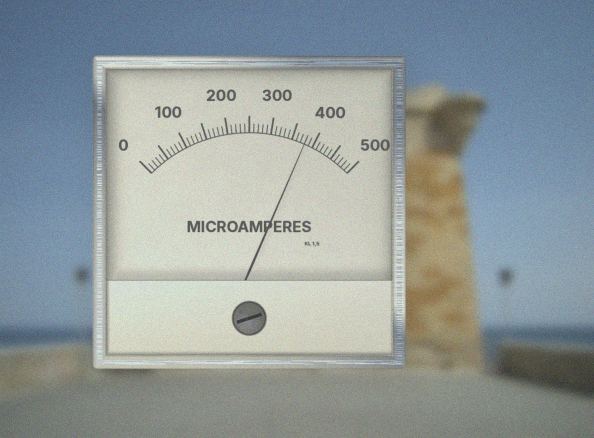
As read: value=380 unit=µA
